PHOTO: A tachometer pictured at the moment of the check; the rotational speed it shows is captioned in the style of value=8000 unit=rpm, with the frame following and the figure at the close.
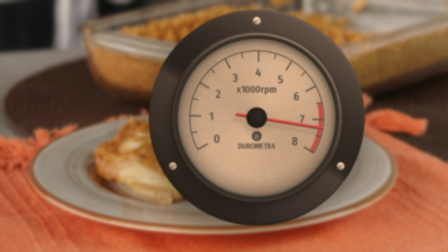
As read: value=7250 unit=rpm
